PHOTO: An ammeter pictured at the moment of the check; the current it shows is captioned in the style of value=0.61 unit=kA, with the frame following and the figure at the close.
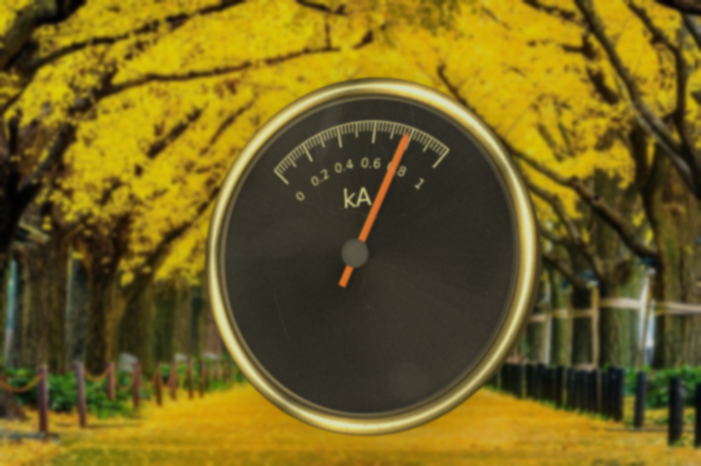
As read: value=0.8 unit=kA
